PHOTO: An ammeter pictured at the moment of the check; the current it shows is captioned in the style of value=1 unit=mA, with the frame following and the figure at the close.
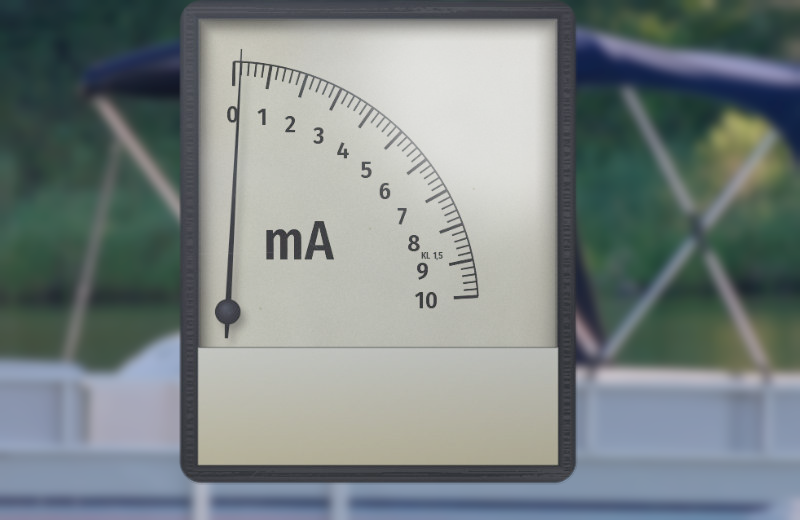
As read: value=0.2 unit=mA
